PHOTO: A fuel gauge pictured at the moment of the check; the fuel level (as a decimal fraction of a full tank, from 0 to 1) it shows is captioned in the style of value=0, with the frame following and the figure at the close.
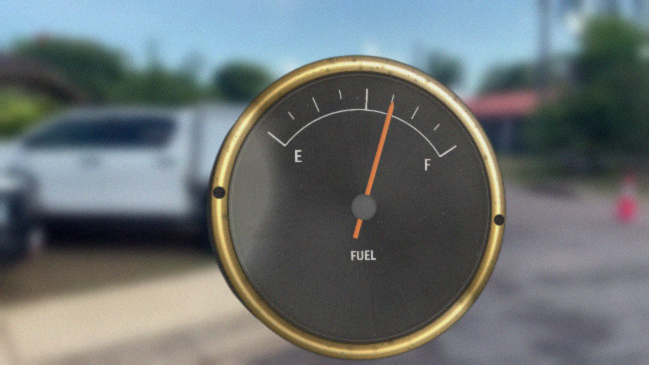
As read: value=0.625
